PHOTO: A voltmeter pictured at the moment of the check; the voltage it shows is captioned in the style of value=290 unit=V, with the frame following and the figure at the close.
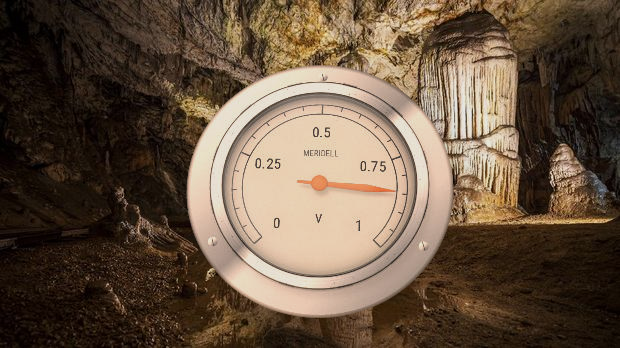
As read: value=0.85 unit=V
